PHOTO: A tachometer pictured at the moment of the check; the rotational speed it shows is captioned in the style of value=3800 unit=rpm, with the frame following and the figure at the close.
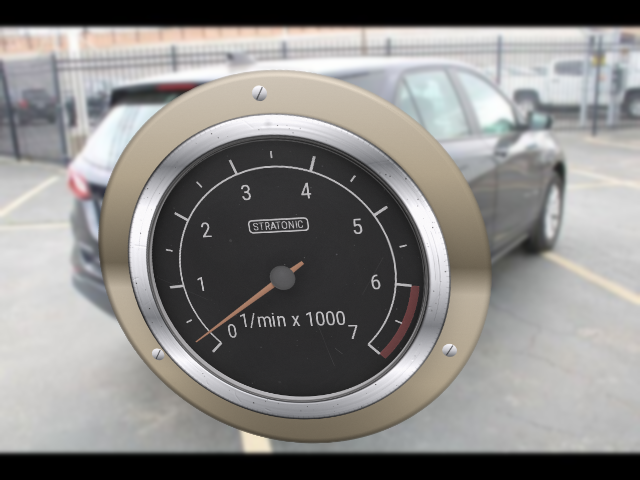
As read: value=250 unit=rpm
